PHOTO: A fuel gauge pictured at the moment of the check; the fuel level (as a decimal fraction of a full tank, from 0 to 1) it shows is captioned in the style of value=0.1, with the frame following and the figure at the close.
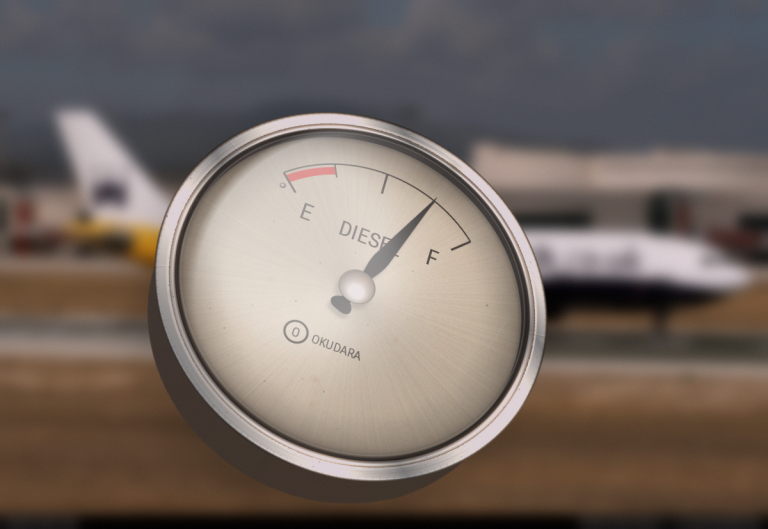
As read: value=0.75
